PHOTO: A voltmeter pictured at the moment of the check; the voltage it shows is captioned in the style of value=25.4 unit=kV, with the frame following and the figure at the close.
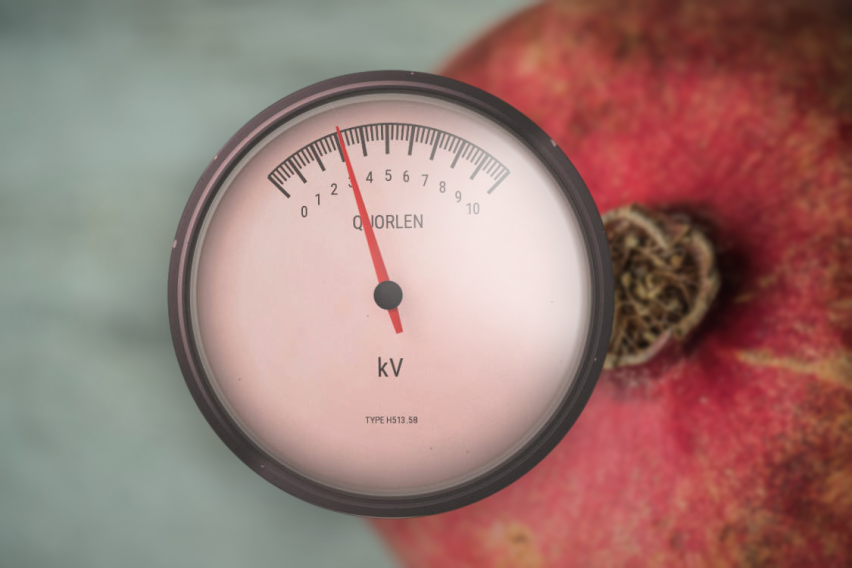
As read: value=3.2 unit=kV
